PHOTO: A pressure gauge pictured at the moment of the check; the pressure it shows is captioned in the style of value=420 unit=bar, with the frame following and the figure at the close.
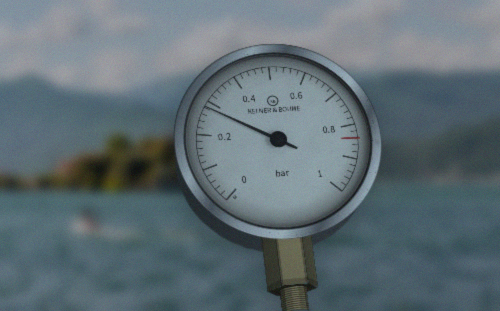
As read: value=0.28 unit=bar
